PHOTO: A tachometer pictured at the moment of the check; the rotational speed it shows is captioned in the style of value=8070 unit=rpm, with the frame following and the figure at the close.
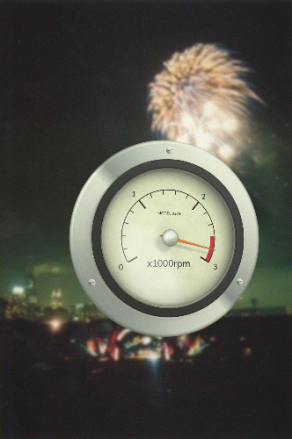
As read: value=2800 unit=rpm
